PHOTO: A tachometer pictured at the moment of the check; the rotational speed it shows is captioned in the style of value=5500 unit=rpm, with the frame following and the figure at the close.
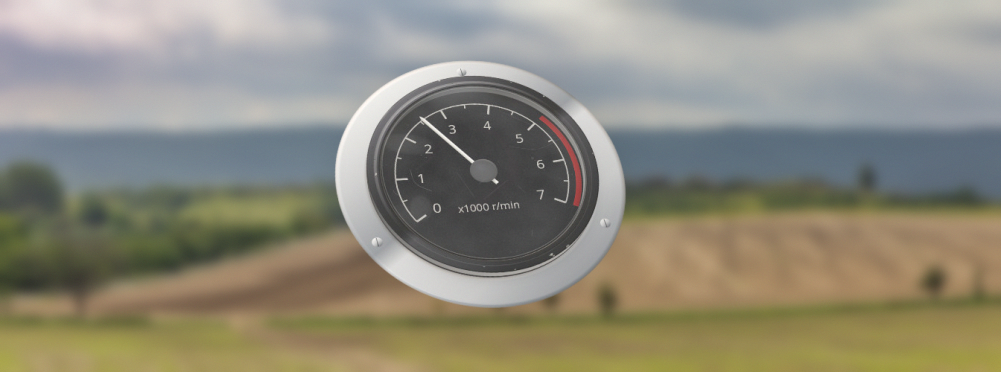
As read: value=2500 unit=rpm
